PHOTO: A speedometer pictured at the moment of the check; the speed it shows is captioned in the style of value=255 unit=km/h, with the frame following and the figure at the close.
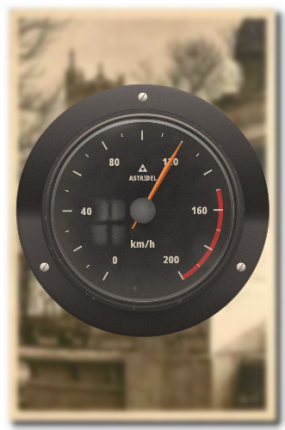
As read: value=120 unit=km/h
